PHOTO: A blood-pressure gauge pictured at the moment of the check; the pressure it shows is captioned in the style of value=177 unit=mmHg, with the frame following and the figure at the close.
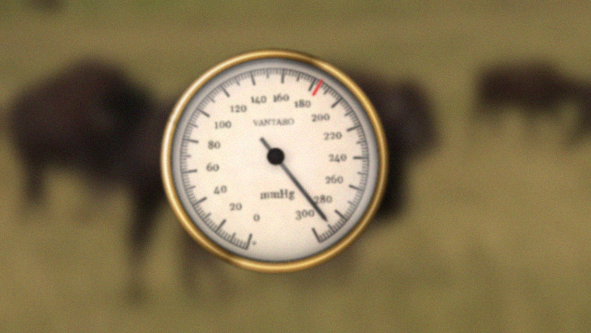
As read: value=290 unit=mmHg
